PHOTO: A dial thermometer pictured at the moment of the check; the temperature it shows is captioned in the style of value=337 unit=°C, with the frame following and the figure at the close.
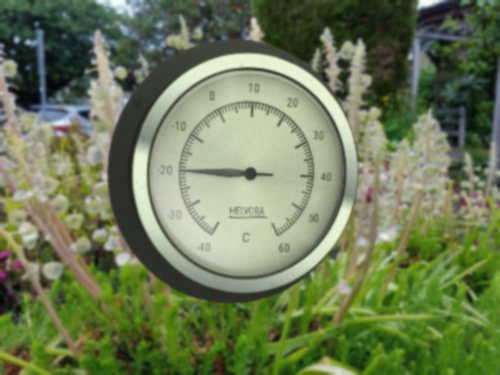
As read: value=-20 unit=°C
